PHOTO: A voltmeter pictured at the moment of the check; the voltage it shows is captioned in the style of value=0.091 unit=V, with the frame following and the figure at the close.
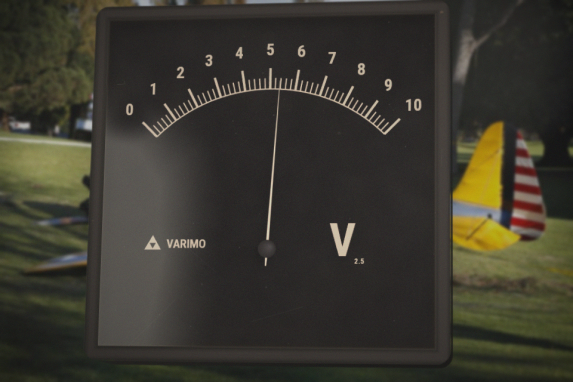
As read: value=5.4 unit=V
